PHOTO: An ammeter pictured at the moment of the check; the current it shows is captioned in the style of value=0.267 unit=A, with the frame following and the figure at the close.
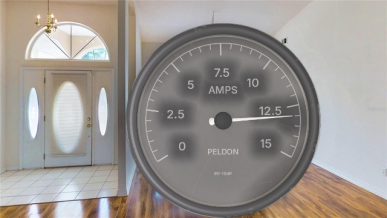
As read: value=13 unit=A
